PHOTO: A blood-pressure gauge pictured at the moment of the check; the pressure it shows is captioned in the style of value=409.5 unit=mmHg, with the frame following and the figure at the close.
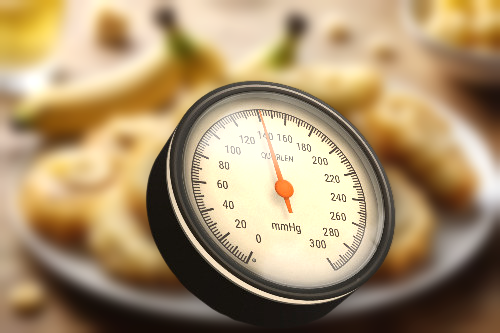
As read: value=140 unit=mmHg
